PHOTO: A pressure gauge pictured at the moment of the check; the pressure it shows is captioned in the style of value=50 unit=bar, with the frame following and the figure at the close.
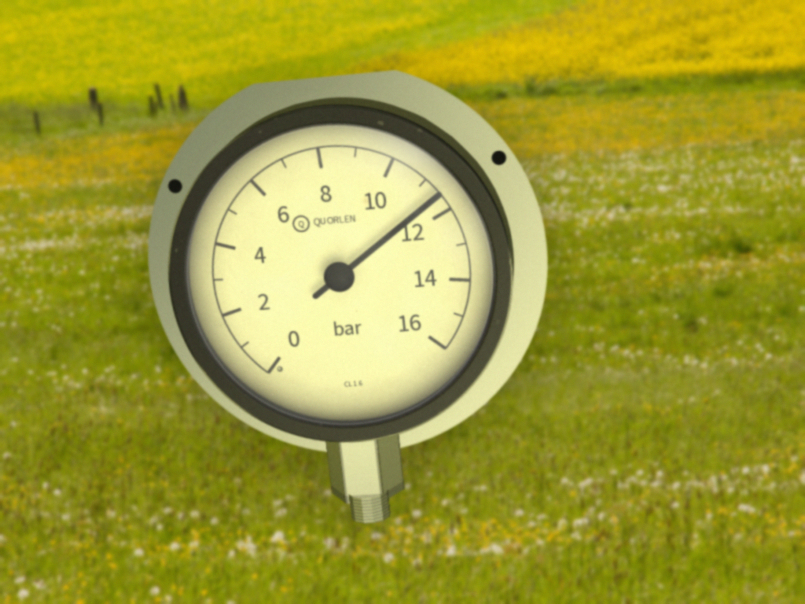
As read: value=11.5 unit=bar
